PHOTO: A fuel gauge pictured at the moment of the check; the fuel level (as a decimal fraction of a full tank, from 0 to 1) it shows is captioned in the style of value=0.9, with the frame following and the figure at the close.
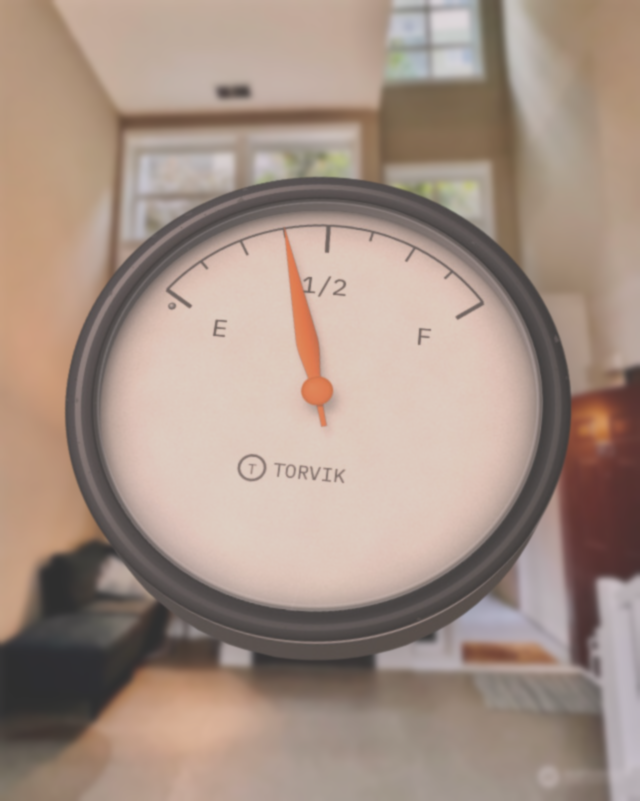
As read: value=0.375
